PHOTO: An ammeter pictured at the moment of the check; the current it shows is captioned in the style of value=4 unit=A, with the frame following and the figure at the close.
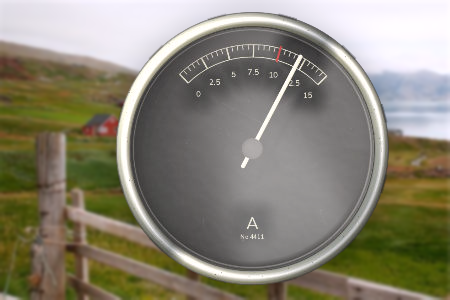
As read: value=12 unit=A
